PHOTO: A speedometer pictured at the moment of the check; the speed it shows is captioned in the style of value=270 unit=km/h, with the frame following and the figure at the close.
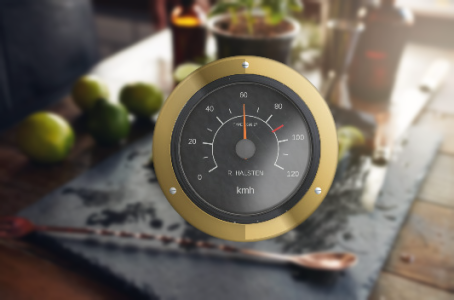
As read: value=60 unit=km/h
